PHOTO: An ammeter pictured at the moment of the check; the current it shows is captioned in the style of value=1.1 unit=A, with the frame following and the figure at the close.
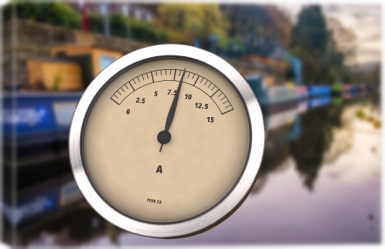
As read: value=8.5 unit=A
